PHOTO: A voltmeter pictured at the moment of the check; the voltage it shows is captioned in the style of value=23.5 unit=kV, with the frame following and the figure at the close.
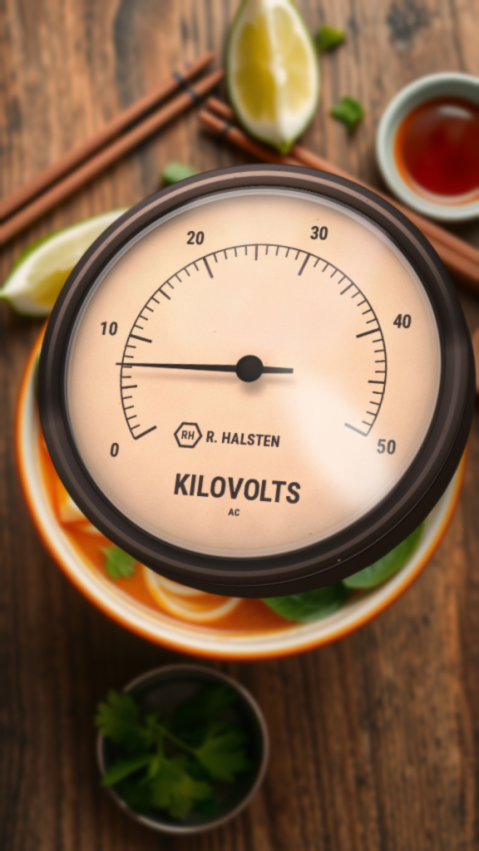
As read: value=7 unit=kV
